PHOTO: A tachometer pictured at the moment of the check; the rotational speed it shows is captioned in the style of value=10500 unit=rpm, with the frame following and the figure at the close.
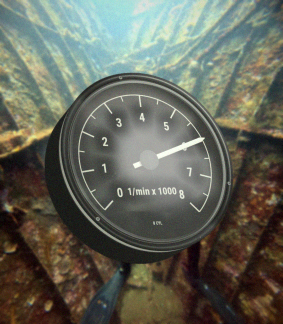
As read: value=6000 unit=rpm
